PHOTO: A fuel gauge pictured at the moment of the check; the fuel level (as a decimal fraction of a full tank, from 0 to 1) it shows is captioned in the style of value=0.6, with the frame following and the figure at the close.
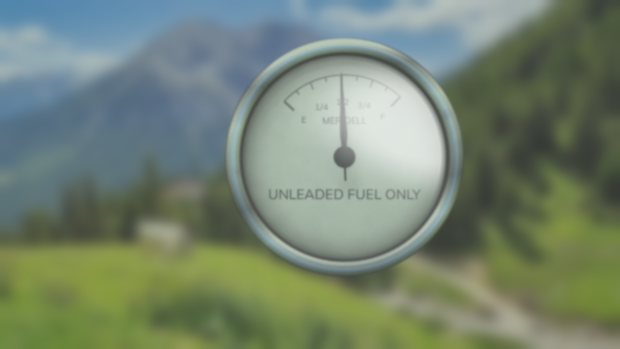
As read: value=0.5
